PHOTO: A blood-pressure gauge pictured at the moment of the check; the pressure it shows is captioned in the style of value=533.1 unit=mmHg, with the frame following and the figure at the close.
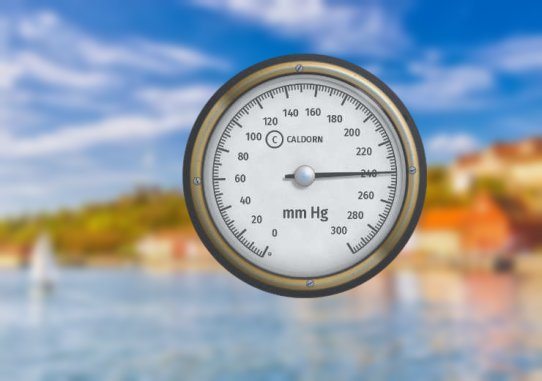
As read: value=240 unit=mmHg
